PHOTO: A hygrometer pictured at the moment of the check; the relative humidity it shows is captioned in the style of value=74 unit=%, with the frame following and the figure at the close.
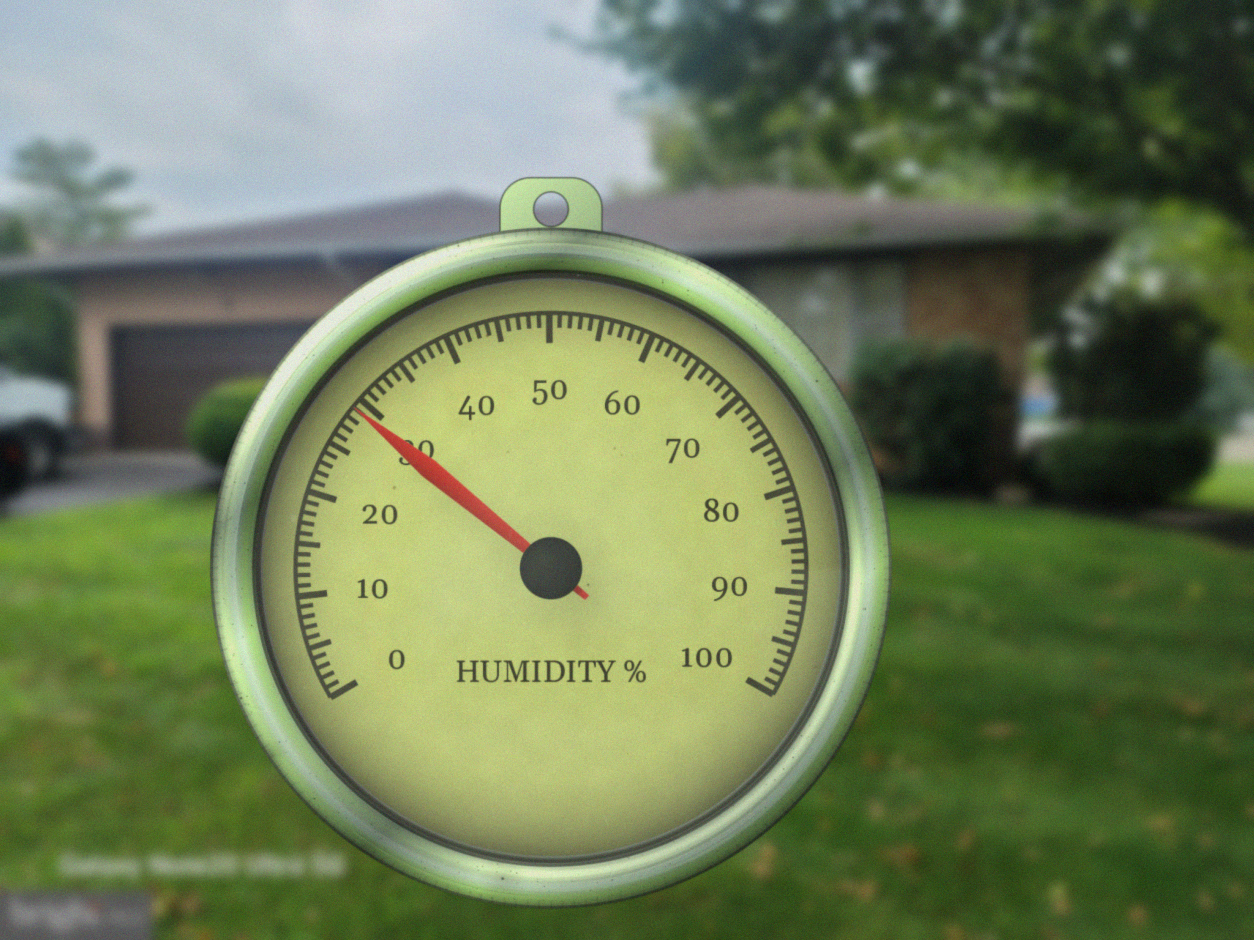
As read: value=29 unit=%
